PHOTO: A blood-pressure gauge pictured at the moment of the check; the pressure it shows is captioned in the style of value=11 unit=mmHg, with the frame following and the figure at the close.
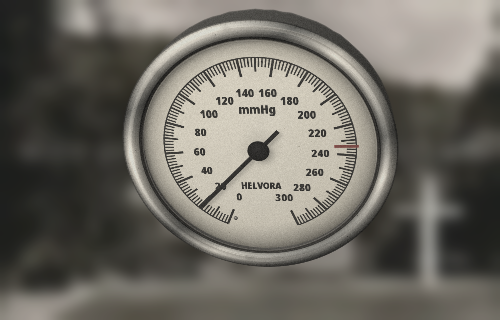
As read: value=20 unit=mmHg
